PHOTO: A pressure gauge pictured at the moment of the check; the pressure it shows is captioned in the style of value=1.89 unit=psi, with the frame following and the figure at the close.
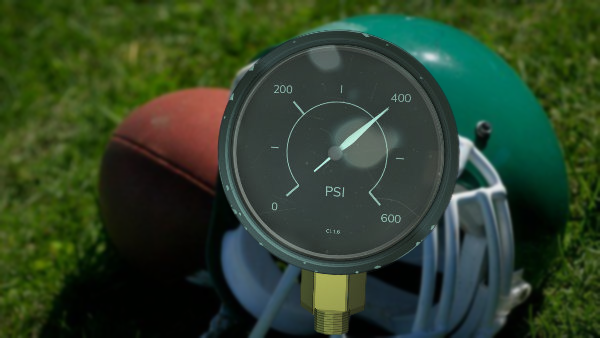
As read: value=400 unit=psi
